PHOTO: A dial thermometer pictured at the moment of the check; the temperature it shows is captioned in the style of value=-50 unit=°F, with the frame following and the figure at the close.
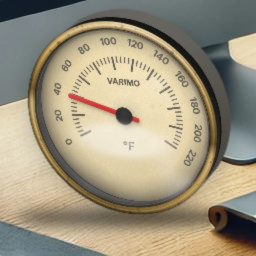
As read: value=40 unit=°F
